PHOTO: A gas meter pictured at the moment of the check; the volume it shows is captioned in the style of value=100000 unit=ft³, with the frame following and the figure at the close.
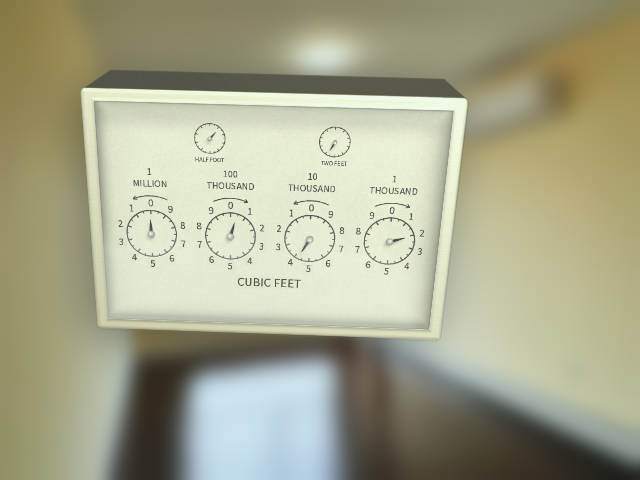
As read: value=4200 unit=ft³
